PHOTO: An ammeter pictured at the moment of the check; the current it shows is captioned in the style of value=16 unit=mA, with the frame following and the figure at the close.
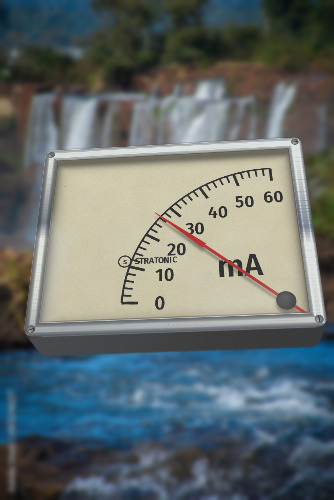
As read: value=26 unit=mA
